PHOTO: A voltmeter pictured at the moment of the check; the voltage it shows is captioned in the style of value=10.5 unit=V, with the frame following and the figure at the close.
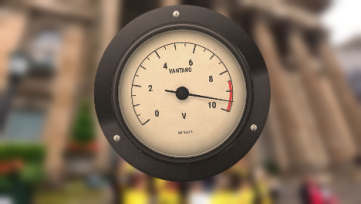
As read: value=9.5 unit=V
